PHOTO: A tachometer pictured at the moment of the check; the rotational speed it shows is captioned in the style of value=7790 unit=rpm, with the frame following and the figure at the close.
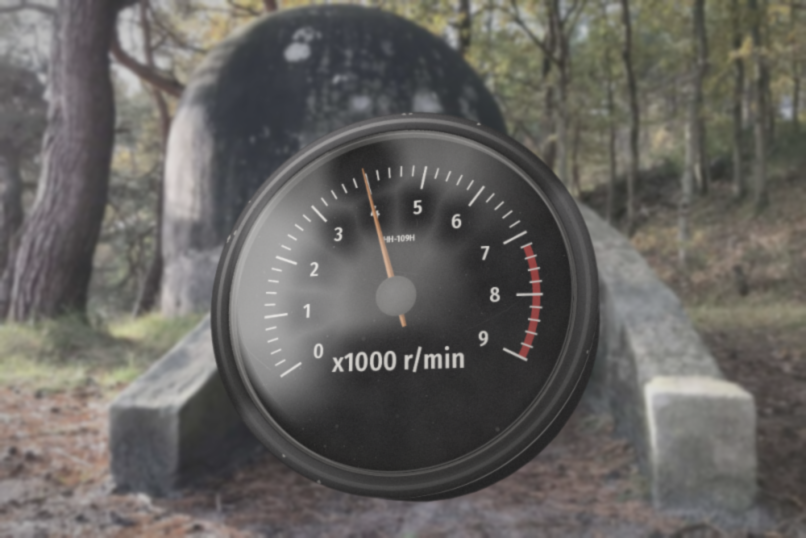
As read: value=4000 unit=rpm
